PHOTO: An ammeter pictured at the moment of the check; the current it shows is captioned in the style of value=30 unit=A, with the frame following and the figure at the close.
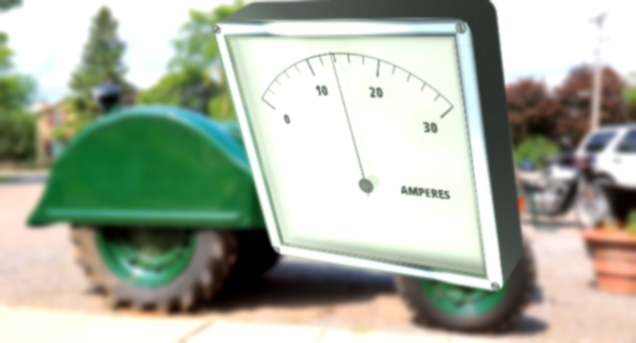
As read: value=14 unit=A
